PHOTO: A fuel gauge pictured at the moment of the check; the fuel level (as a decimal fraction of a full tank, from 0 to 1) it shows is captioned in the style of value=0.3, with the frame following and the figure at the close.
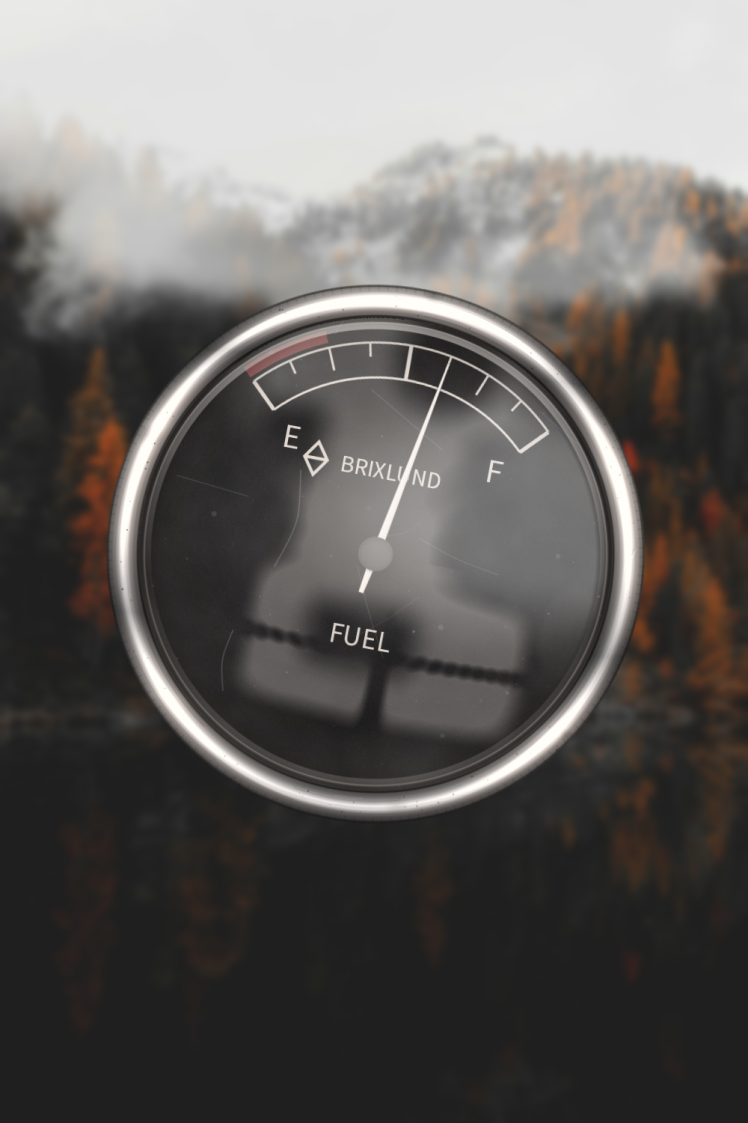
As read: value=0.625
